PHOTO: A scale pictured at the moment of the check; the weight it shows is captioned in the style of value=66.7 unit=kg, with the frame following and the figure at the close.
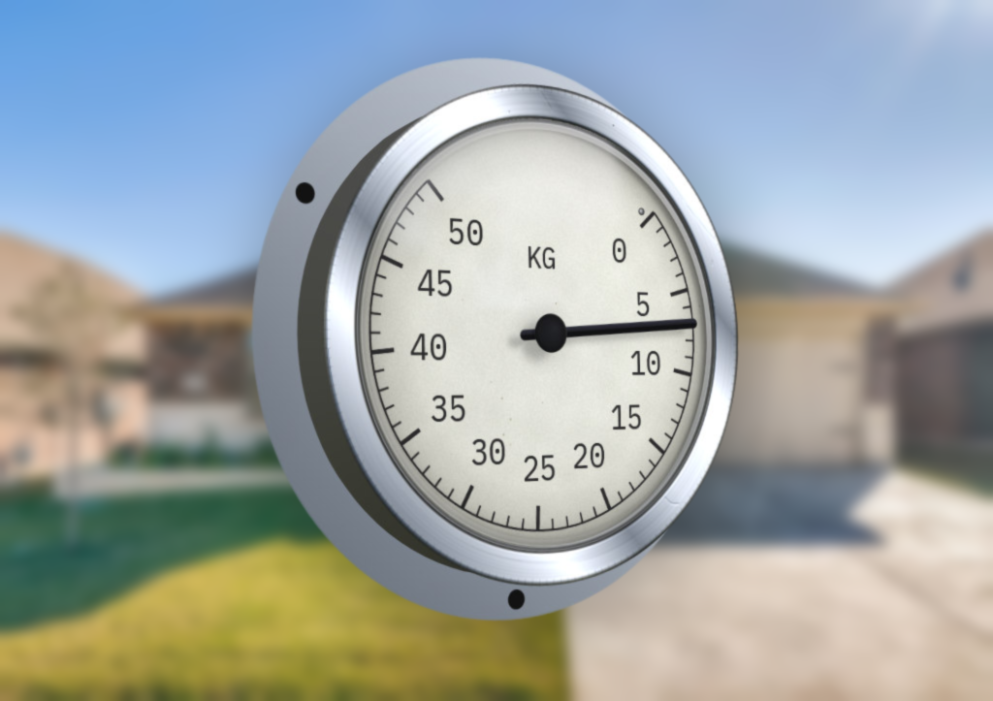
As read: value=7 unit=kg
